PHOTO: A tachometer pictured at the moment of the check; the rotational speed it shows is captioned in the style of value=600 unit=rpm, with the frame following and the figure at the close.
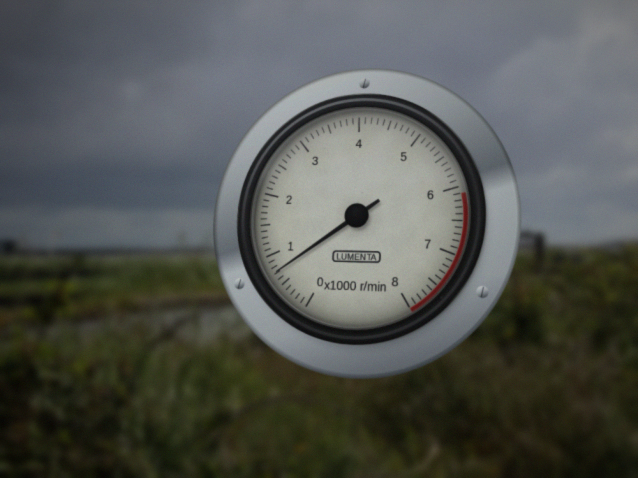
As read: value=700 unit=rpm
